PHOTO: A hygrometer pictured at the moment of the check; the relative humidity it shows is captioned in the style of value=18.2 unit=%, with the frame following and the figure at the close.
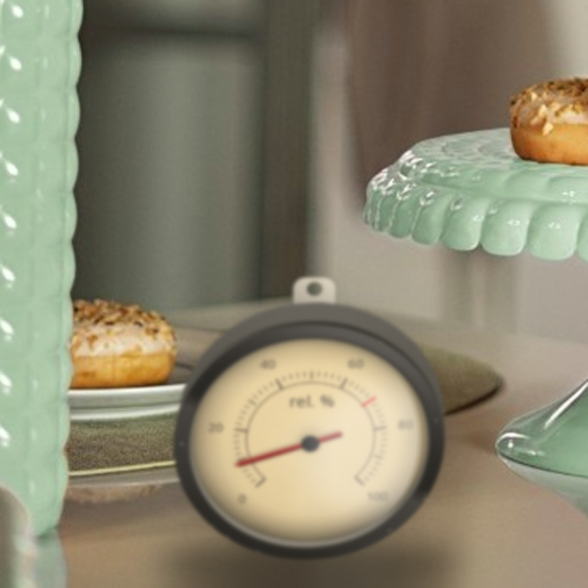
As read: value=10 unit=%
